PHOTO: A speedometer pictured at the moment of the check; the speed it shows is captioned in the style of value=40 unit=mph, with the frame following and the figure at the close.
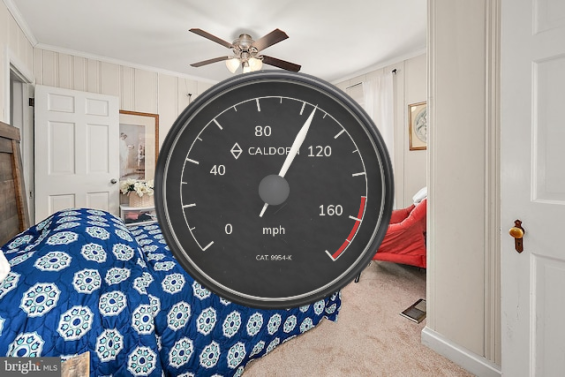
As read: value=105 unit=mph
